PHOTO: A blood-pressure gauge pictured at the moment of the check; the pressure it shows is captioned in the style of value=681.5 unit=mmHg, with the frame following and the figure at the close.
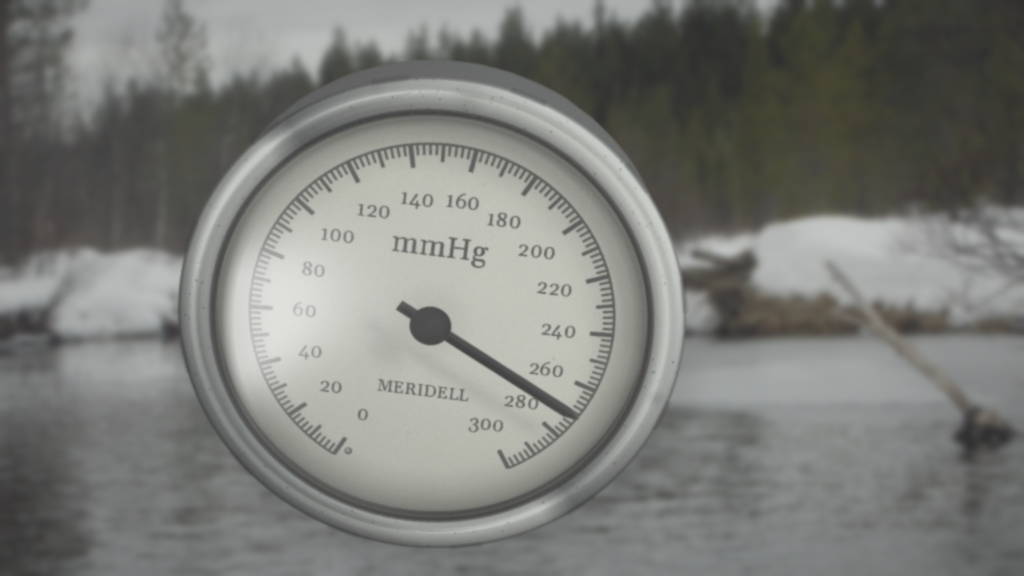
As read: value=270 unit=mmHg
